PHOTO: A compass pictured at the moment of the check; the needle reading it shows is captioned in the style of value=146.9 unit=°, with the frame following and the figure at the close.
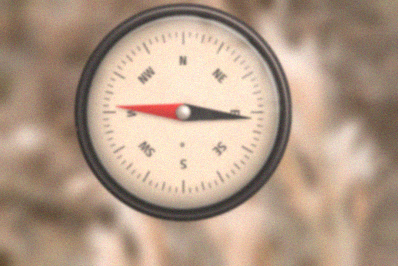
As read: value=275 unit=°
